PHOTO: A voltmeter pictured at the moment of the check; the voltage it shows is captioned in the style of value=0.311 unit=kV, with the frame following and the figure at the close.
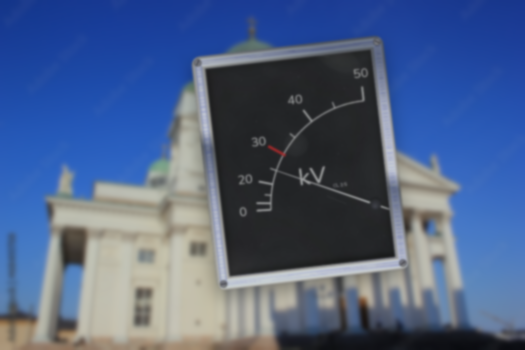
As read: value=25 unit=kV
